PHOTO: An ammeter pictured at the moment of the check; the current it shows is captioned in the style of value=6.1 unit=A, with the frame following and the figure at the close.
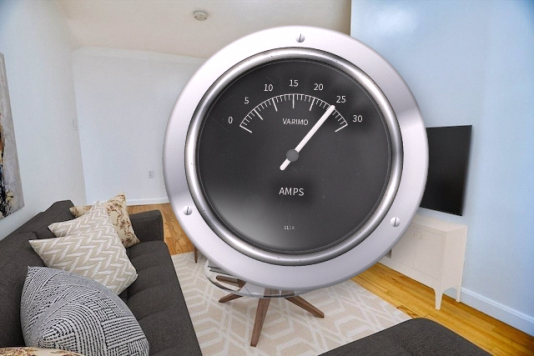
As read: value=25 unit=A
